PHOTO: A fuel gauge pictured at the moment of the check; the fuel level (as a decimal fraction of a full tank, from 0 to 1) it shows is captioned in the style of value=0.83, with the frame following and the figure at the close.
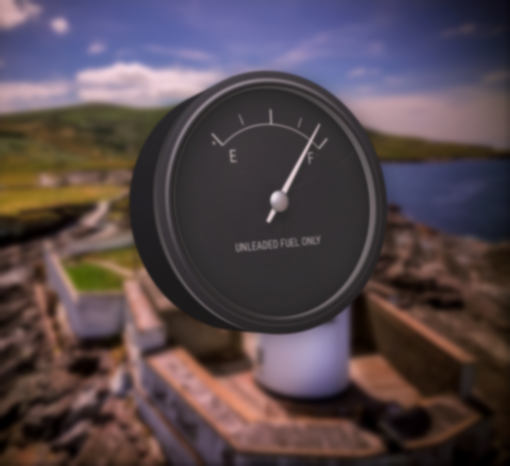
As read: value=0.875
